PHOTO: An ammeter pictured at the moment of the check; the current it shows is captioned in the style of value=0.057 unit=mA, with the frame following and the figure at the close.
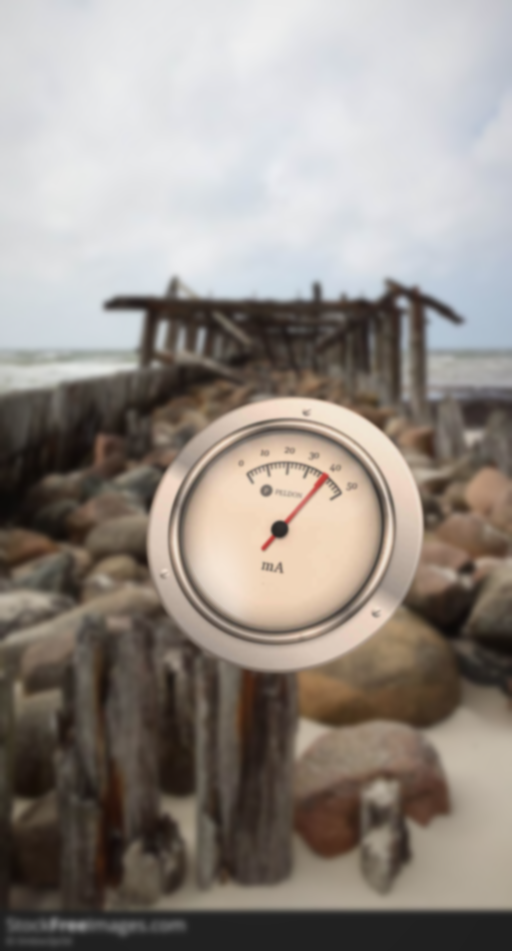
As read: value=40 unit=mA
